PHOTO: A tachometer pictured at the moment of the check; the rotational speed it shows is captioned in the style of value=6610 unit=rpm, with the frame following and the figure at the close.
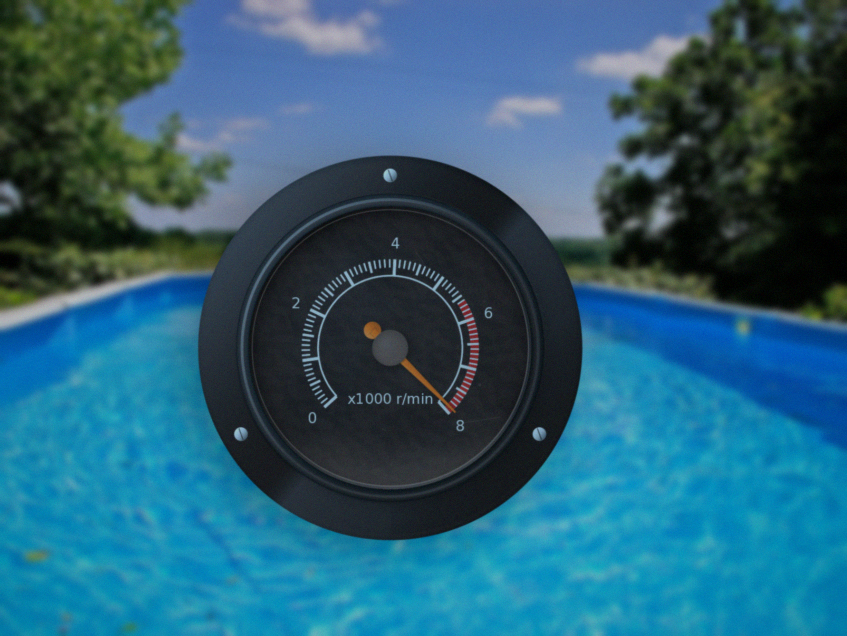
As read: value=7900 unit=rpm
